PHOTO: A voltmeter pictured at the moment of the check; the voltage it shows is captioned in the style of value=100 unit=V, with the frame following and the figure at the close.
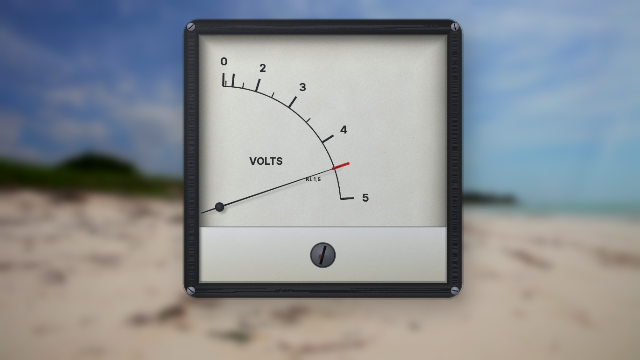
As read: value=4.5 unit=V
